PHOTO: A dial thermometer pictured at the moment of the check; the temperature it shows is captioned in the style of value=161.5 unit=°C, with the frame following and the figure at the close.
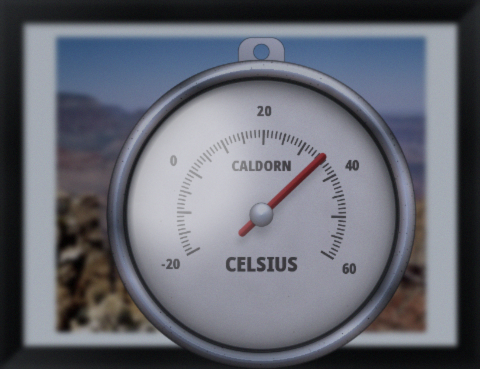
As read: value=35 unit=°C
